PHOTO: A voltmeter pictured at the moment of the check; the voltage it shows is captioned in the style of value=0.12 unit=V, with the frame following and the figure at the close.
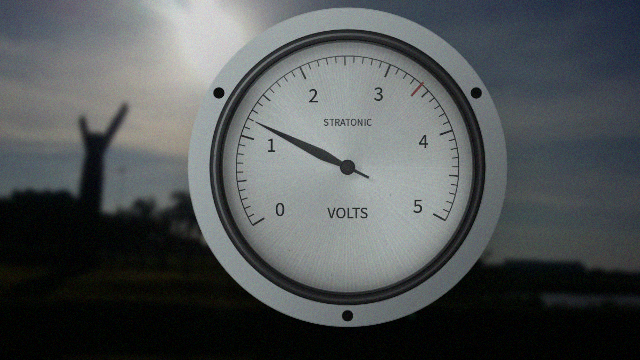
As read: value=1.2 unit=V
